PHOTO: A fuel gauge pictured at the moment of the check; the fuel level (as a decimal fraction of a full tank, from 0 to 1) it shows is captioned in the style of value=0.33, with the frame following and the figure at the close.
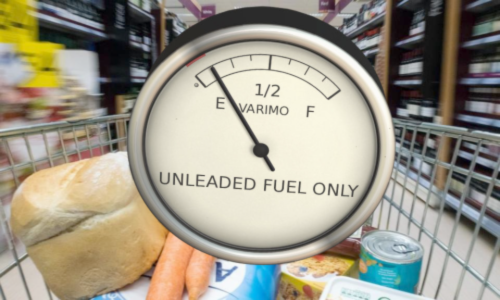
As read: value=0.125
